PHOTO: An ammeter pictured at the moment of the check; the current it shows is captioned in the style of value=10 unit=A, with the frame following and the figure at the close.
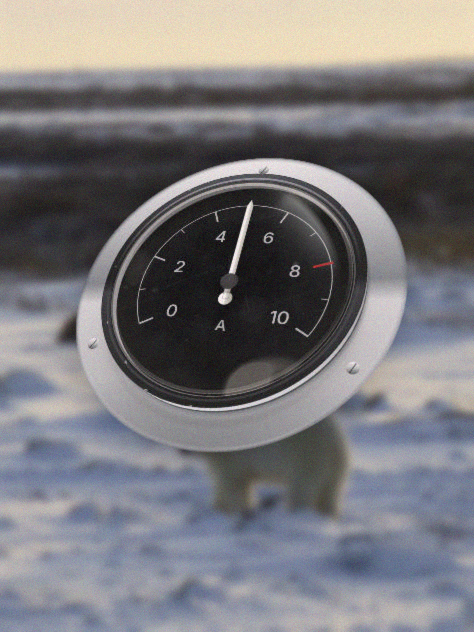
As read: value=5 unit=A
